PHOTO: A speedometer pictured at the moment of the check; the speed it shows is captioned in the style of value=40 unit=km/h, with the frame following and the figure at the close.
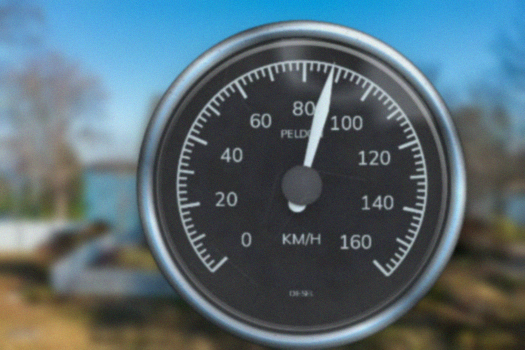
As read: value=88 unit=km/h
